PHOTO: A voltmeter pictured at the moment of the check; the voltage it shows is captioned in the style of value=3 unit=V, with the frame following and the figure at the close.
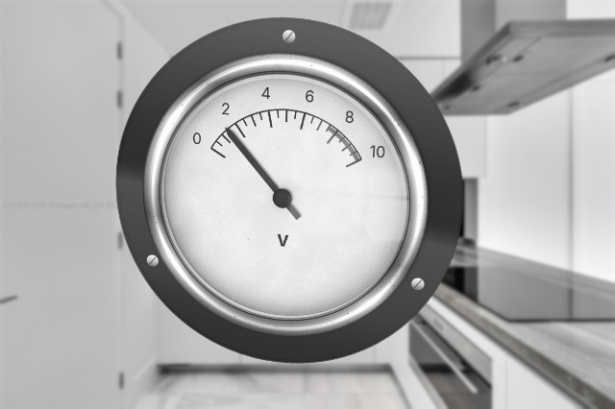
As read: value=1.5 unit=V
